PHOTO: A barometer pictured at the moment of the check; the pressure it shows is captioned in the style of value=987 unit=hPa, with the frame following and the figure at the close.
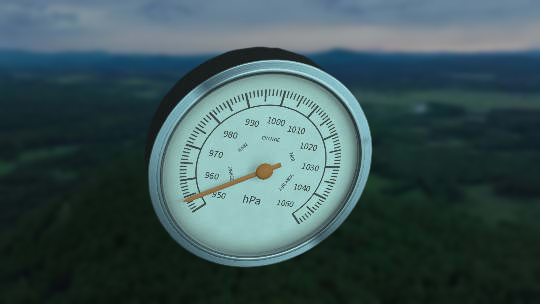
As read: value=955 unit=hPa
